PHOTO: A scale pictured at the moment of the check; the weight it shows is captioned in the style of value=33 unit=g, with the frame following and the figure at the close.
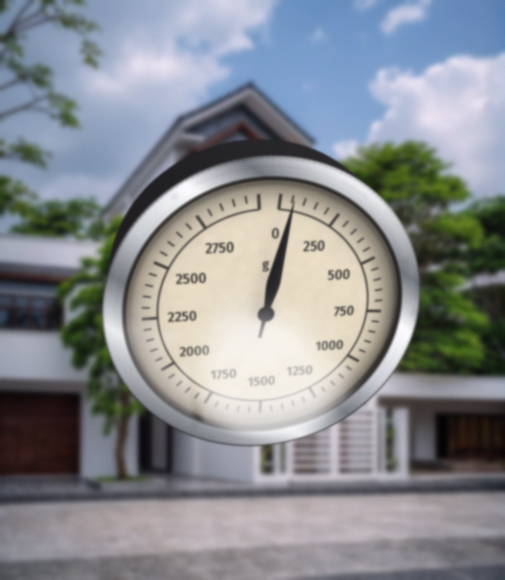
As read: value=50 unit=g
